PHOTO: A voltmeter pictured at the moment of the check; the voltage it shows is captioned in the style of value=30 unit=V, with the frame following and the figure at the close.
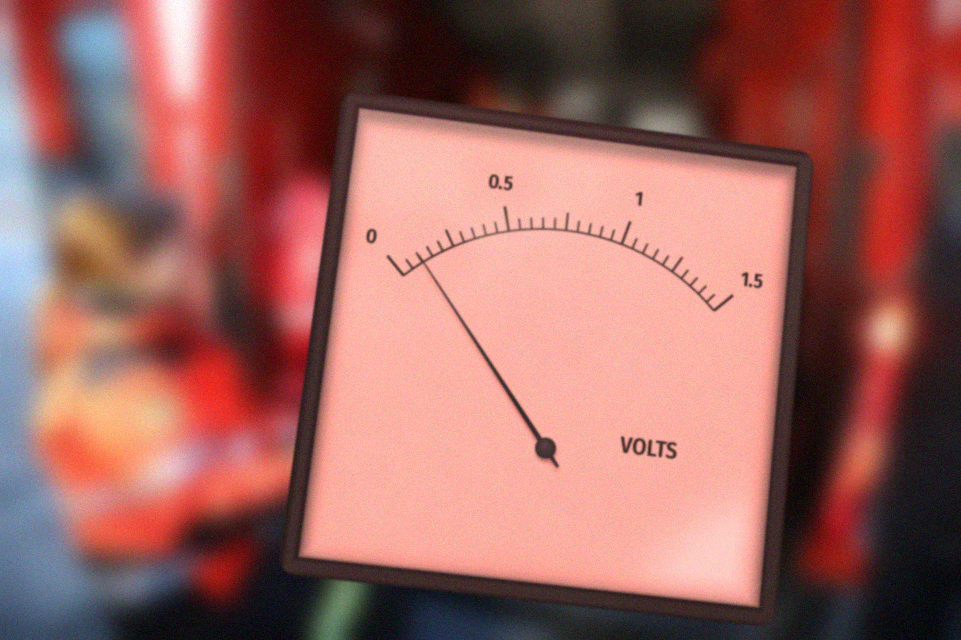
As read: value=0.1 unit=V
